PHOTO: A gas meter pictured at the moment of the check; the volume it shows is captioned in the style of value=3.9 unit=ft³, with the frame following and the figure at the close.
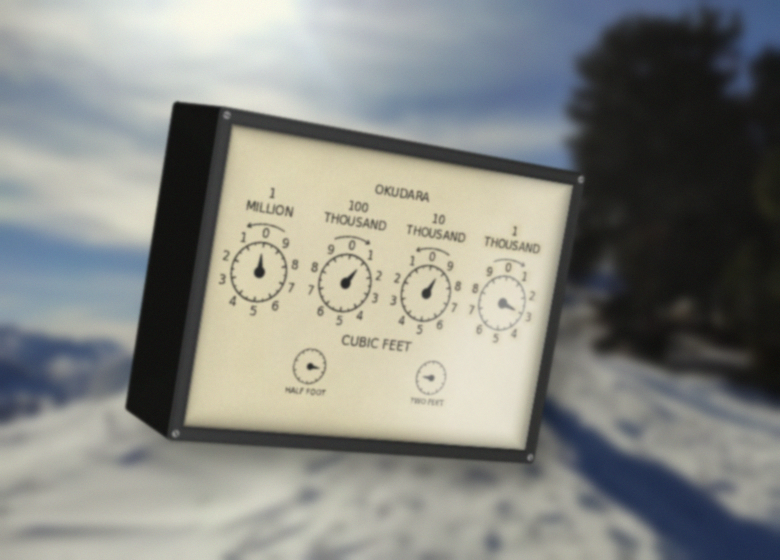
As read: value=9300 unit=ft³
